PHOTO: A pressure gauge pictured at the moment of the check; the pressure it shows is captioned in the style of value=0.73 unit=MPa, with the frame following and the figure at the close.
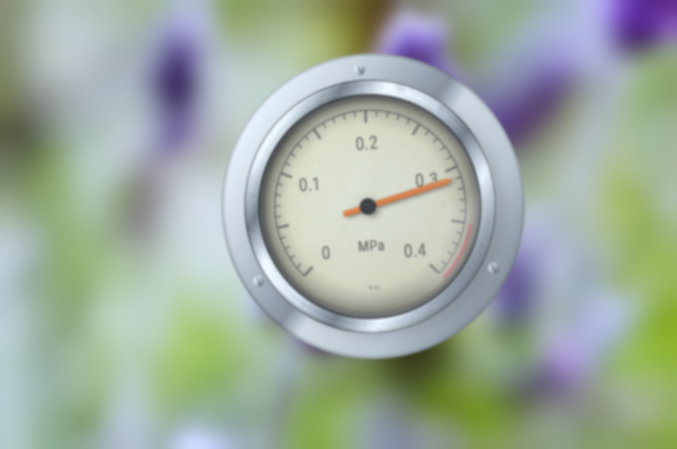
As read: value=0.31 unit=MPa
